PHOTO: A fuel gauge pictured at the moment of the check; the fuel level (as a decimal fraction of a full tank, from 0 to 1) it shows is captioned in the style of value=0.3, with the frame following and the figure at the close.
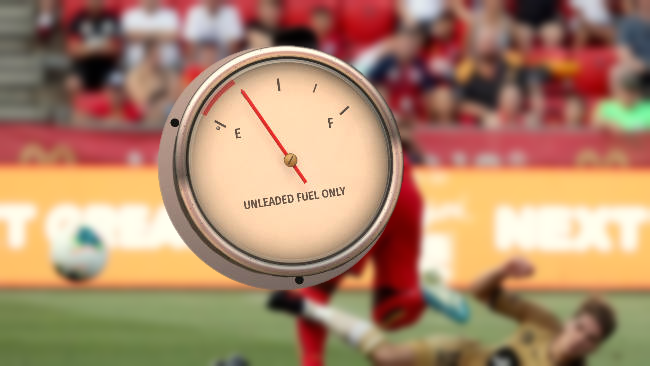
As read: value=0.25
